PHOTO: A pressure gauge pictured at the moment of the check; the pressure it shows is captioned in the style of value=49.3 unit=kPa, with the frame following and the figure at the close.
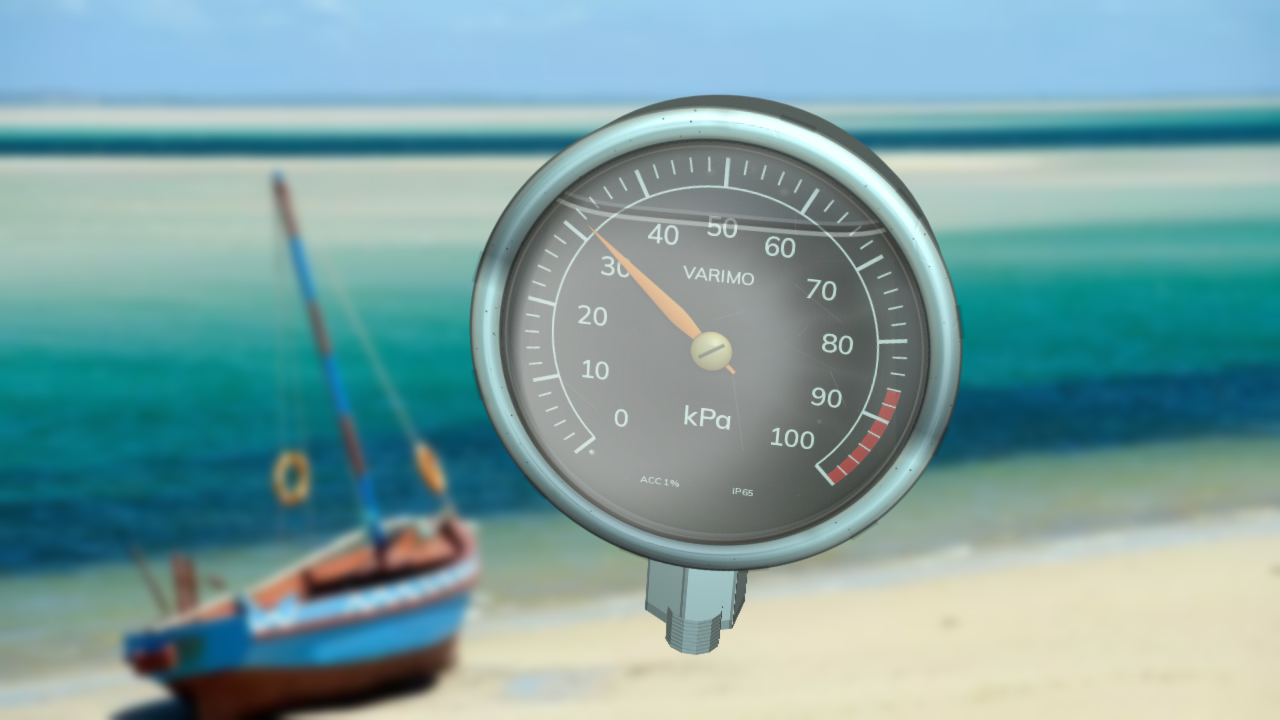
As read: value=32 unit=kPa
